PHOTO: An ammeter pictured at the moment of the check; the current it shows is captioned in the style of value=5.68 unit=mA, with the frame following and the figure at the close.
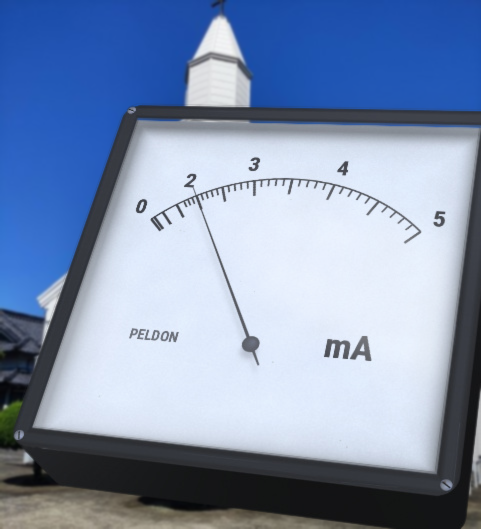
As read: value=2 unit=mA
